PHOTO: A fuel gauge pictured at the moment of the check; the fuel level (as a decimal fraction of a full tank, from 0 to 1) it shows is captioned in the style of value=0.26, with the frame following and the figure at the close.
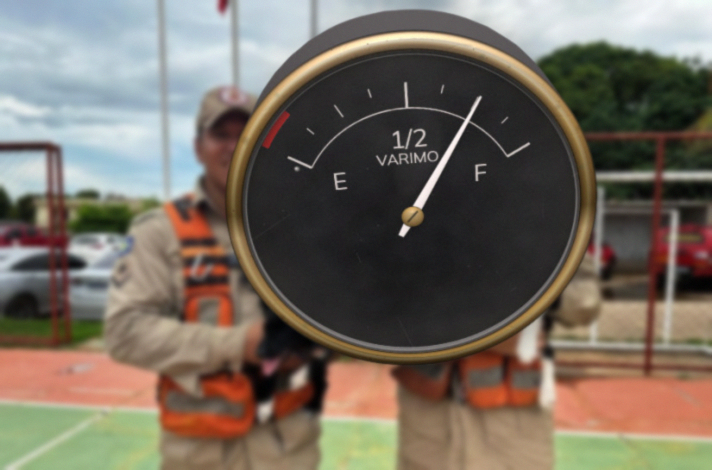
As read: value=0.75
